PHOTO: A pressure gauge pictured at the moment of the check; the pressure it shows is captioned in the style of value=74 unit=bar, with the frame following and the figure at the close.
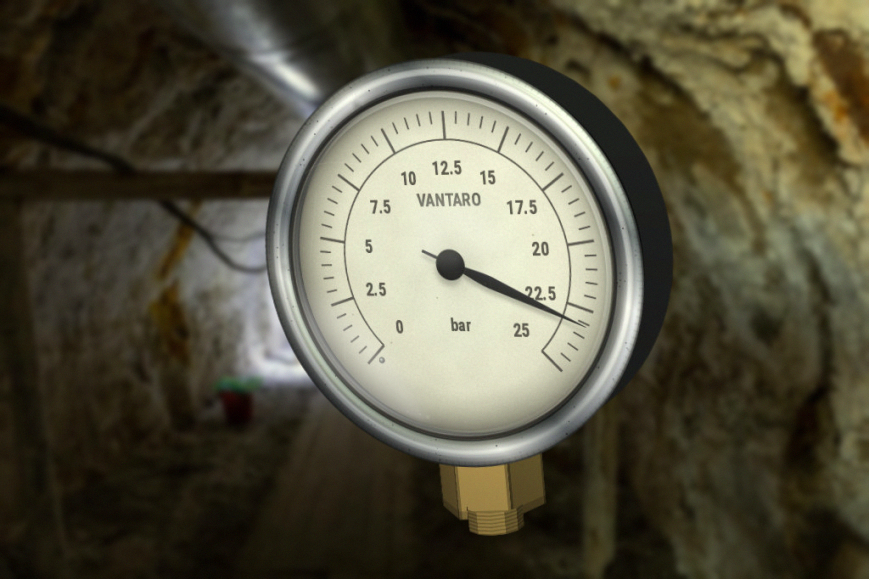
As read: value=23 unit=bar
